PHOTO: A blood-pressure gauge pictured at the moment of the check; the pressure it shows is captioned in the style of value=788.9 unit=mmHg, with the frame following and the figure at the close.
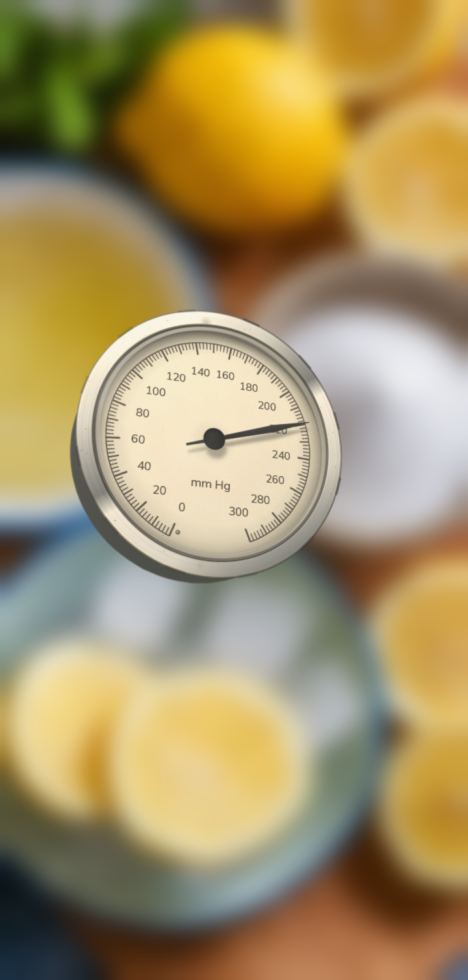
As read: value=220 unit=mmHg
